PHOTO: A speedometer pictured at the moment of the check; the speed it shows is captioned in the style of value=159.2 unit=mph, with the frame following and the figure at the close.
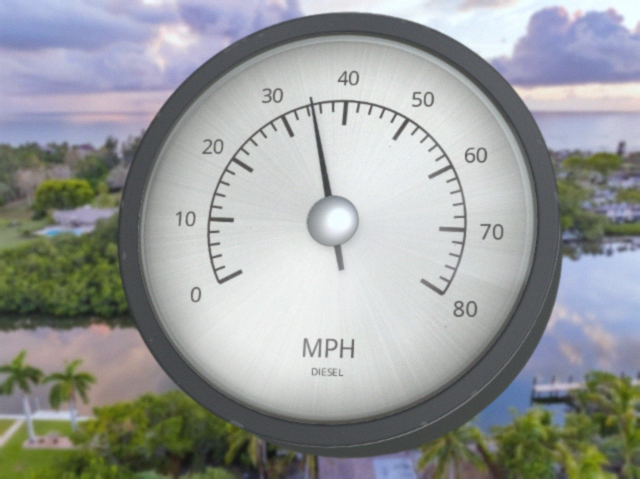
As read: value=35 unit=mph
